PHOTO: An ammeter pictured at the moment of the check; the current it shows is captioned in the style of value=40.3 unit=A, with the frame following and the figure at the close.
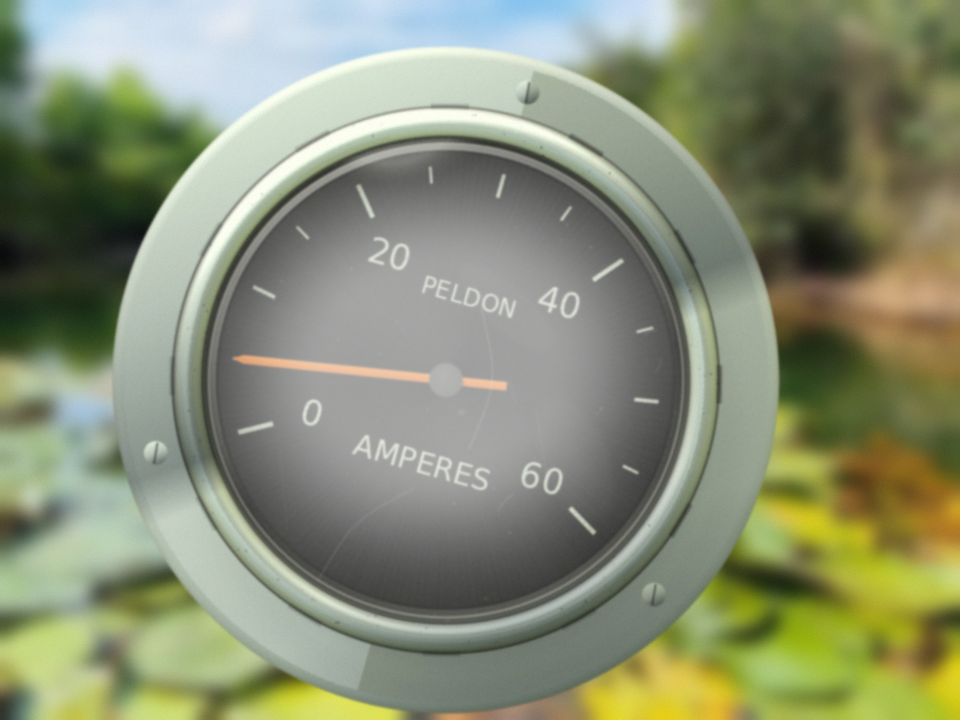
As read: value=5 unit=A
